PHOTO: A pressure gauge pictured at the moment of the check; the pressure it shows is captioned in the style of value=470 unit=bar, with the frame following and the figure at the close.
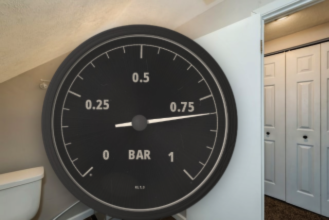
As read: value=0.8 unit=bar
